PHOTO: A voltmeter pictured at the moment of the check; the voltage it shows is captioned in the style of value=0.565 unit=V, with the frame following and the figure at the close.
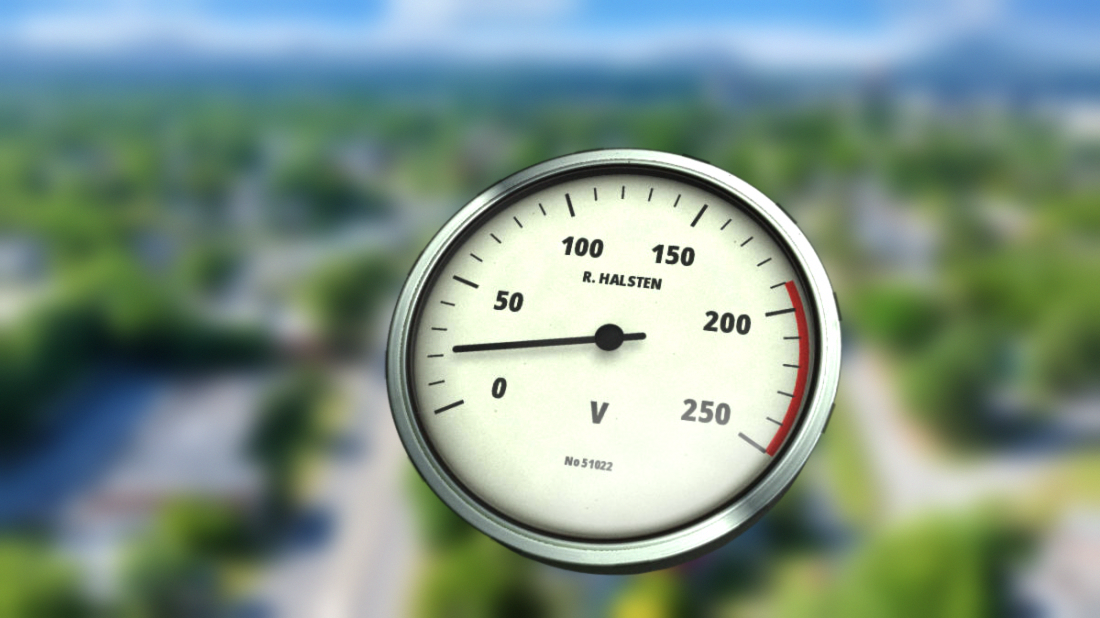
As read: value=20 unit=V
